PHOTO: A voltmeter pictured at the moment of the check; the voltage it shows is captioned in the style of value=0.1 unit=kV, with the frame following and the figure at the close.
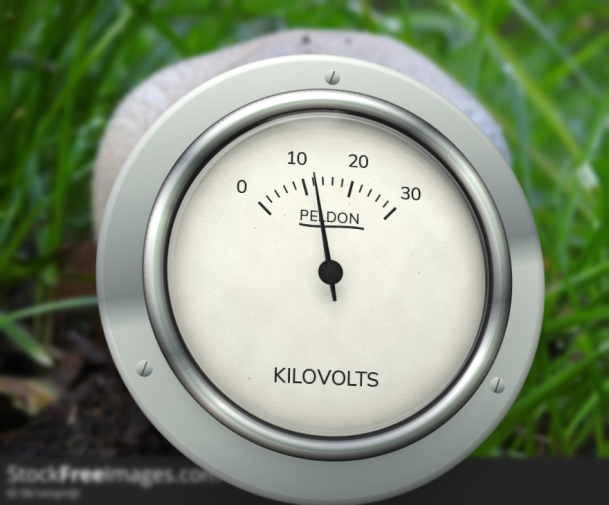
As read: value=12 unit=kV
